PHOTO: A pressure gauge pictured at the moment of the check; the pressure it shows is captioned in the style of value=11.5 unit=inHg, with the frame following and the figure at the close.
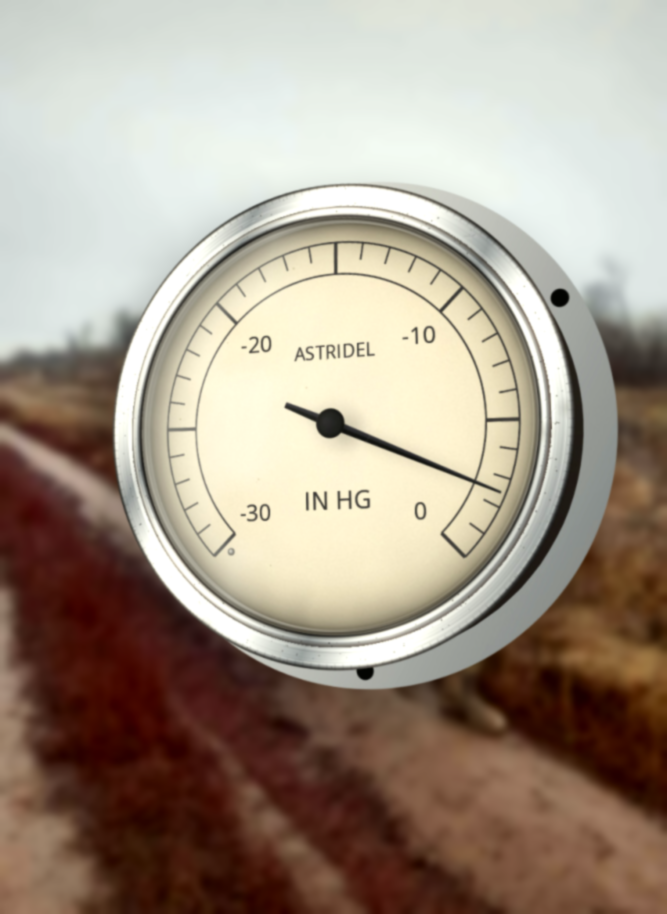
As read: value=-2.5 unit=inHg
